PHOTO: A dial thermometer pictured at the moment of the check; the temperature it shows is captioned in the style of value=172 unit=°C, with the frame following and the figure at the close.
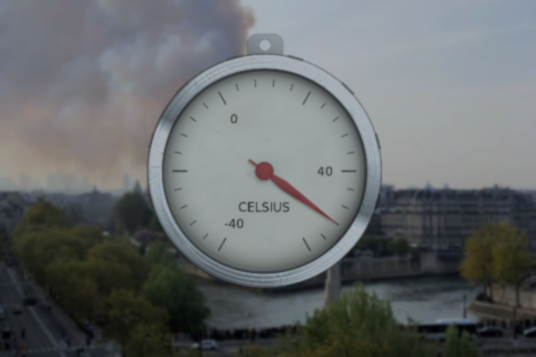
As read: value=52 unit=°C
